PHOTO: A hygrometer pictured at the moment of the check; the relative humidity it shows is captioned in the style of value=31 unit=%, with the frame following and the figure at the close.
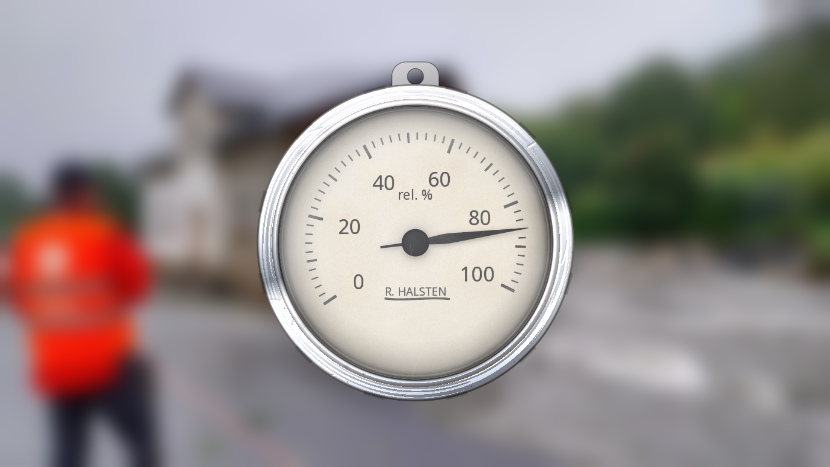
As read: value=86 unit=%
